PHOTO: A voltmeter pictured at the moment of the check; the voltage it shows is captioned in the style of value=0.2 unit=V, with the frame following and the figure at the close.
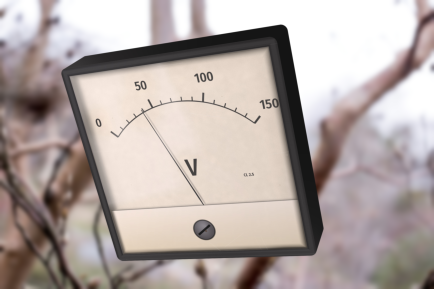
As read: value=40 unit=V
